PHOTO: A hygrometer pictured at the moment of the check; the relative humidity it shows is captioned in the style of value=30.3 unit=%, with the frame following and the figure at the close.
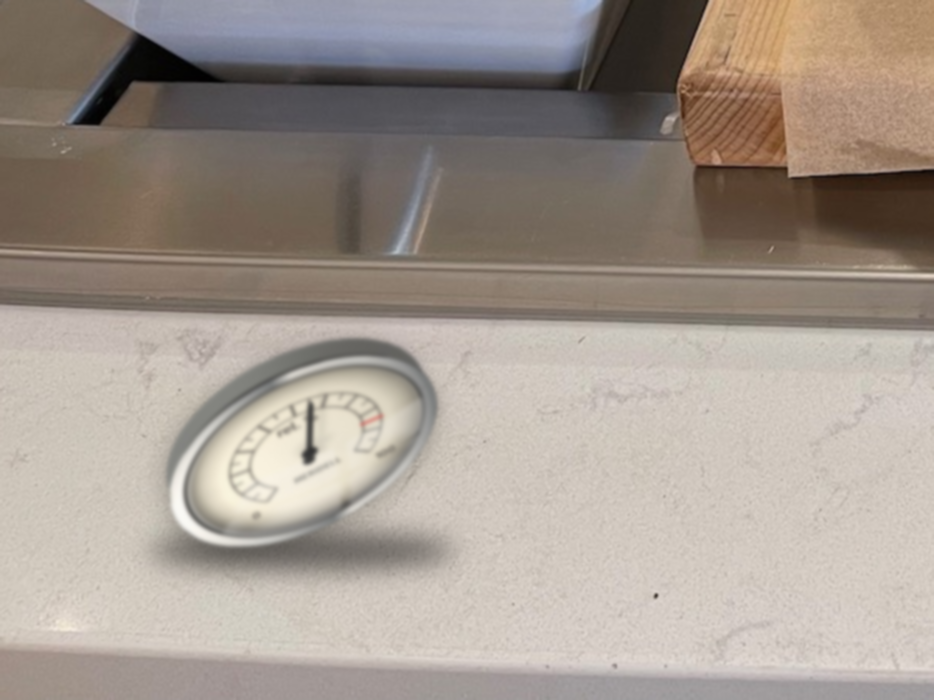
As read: value=55 unit=%
